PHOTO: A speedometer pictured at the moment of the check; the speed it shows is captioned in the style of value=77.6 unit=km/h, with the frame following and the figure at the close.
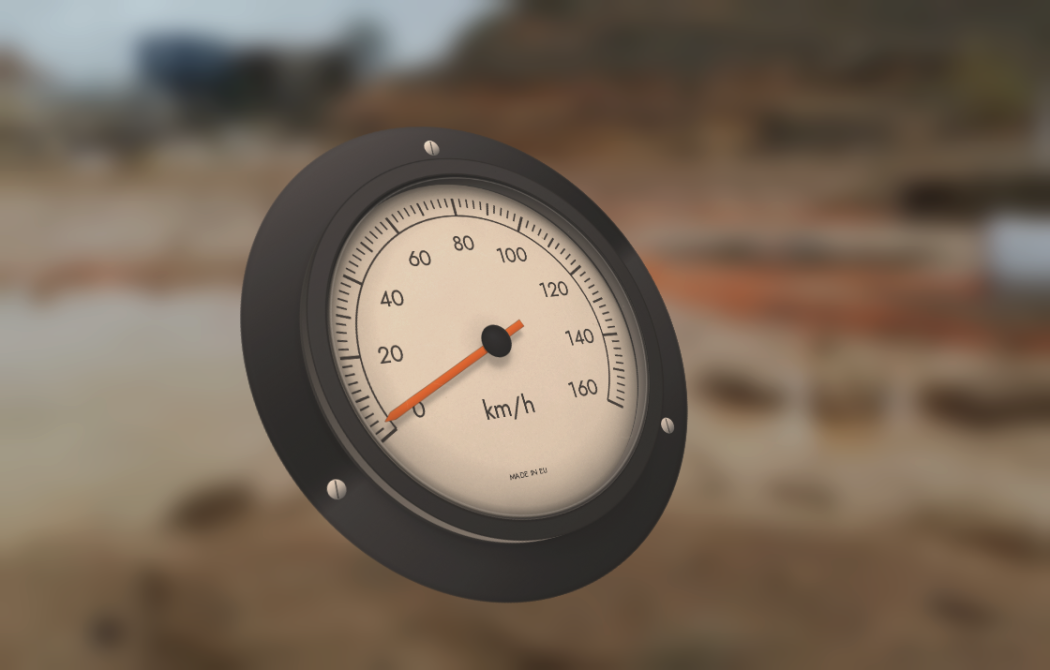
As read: value=3 unit=km/h
